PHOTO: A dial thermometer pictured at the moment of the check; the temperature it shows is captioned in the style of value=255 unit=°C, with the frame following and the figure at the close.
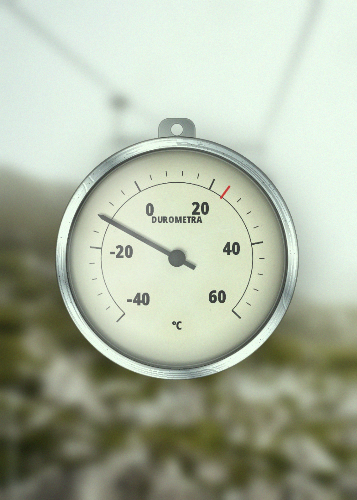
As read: value=-12 unit=°C
